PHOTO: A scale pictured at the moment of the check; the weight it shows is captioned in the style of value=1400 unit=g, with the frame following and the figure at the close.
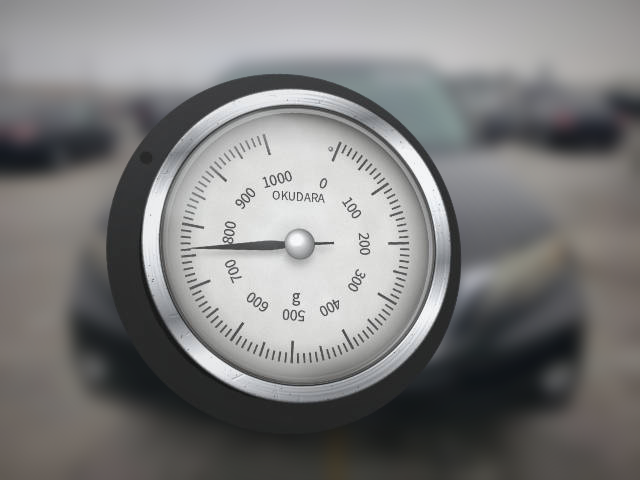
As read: value=760 unit=g
